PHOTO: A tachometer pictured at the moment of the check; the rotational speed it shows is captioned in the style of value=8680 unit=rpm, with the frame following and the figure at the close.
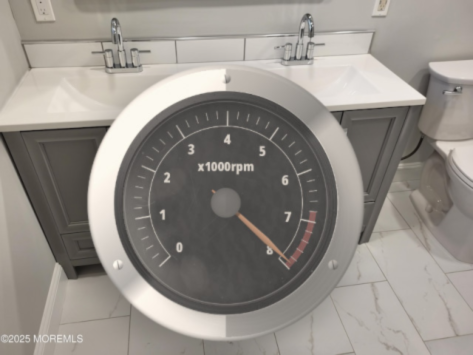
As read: value=7900 unit=rpm
